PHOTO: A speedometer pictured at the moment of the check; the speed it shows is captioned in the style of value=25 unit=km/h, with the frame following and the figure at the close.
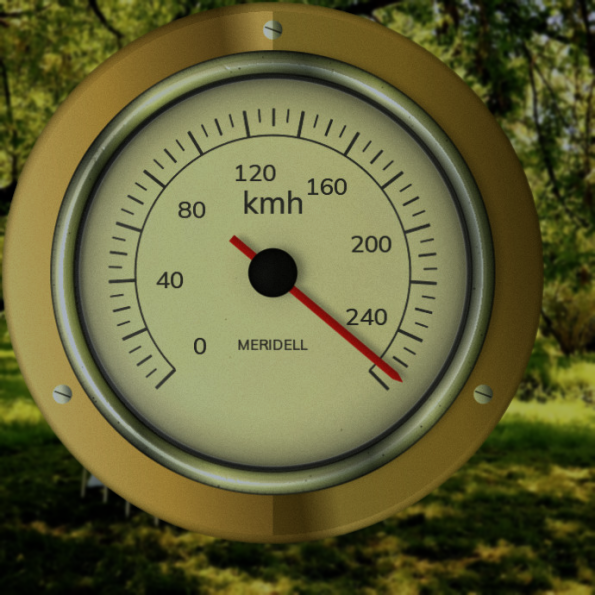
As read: value=255 unit=km/h
